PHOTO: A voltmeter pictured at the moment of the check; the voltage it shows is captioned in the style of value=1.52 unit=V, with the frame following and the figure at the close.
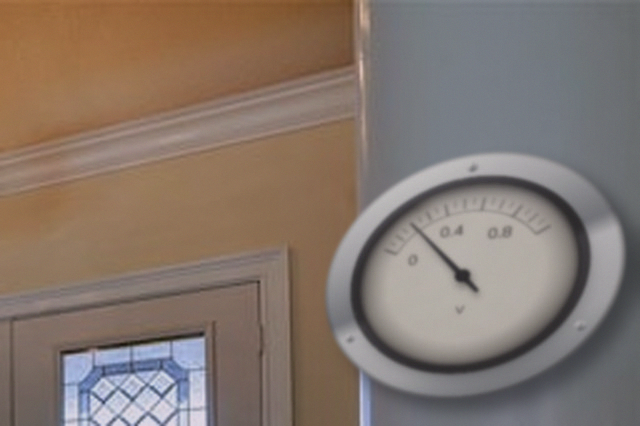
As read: value=0.2 unit=V
